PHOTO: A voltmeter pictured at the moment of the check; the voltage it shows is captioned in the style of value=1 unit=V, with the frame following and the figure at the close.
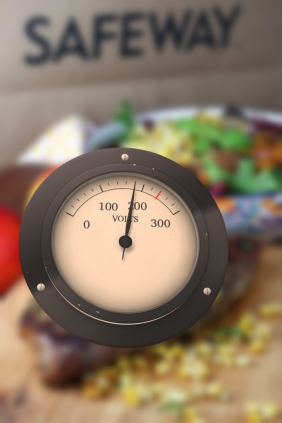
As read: value=180 unit=V
